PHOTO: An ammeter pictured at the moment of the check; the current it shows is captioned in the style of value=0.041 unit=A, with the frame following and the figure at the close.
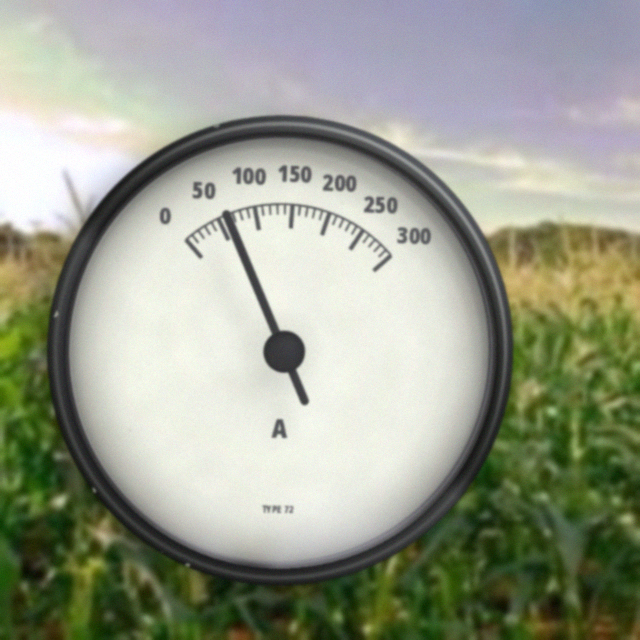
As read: value=60 unit=A
